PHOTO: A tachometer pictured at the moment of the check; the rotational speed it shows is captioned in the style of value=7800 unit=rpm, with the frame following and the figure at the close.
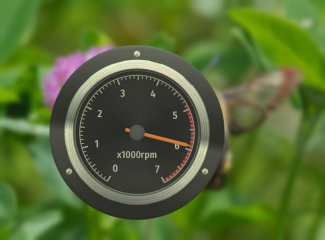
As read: value=5900 unit=rpm
